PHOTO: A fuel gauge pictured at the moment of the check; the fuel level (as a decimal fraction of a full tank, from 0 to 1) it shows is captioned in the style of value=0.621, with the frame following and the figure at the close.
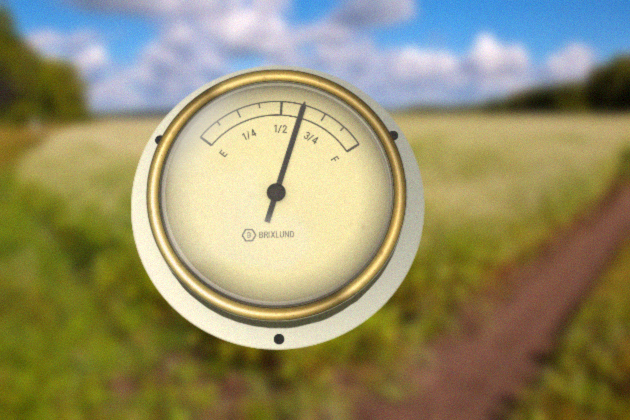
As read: value=0.625
